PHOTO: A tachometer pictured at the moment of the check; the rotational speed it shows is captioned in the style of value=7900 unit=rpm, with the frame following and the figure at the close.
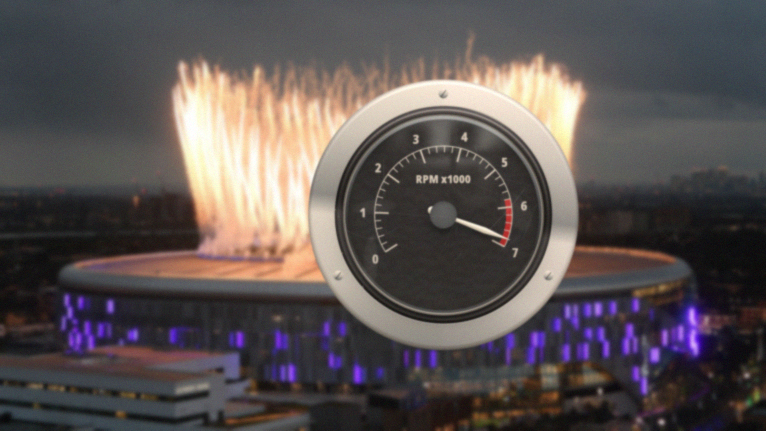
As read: value=6800 unit=rpm
